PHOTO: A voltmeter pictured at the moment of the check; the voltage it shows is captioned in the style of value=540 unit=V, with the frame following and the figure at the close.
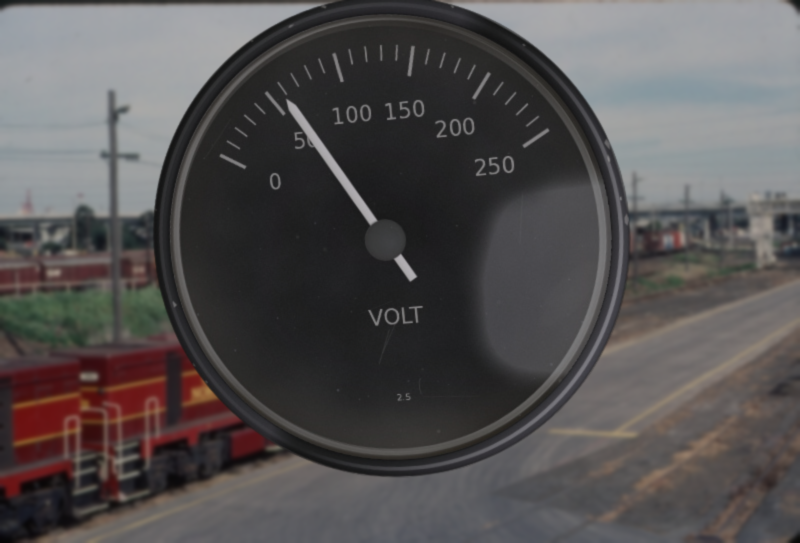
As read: value=60 unit=V
